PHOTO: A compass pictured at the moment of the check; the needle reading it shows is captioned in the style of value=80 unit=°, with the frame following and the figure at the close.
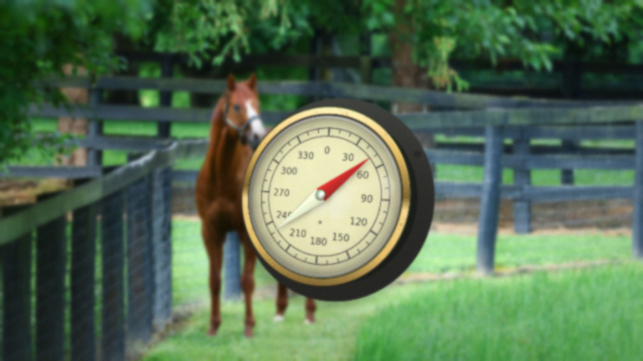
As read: value=50 unit=°
